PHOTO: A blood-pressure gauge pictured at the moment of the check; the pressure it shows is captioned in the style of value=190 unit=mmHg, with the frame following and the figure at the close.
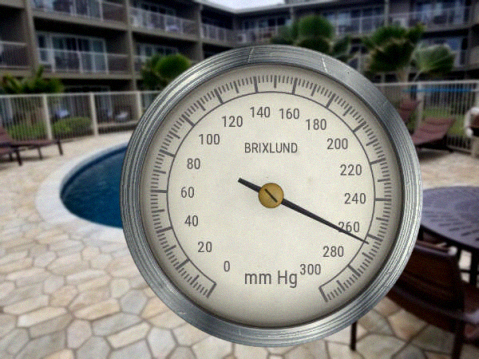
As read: value=264 unit=mmHg
